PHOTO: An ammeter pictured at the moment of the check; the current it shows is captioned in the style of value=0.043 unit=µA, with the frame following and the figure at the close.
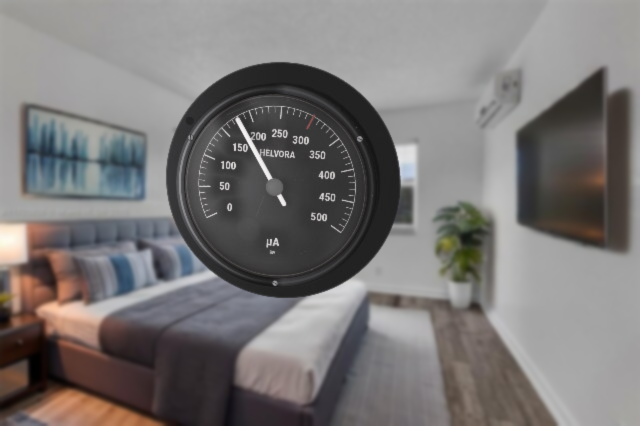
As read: value=180 unit=µA
